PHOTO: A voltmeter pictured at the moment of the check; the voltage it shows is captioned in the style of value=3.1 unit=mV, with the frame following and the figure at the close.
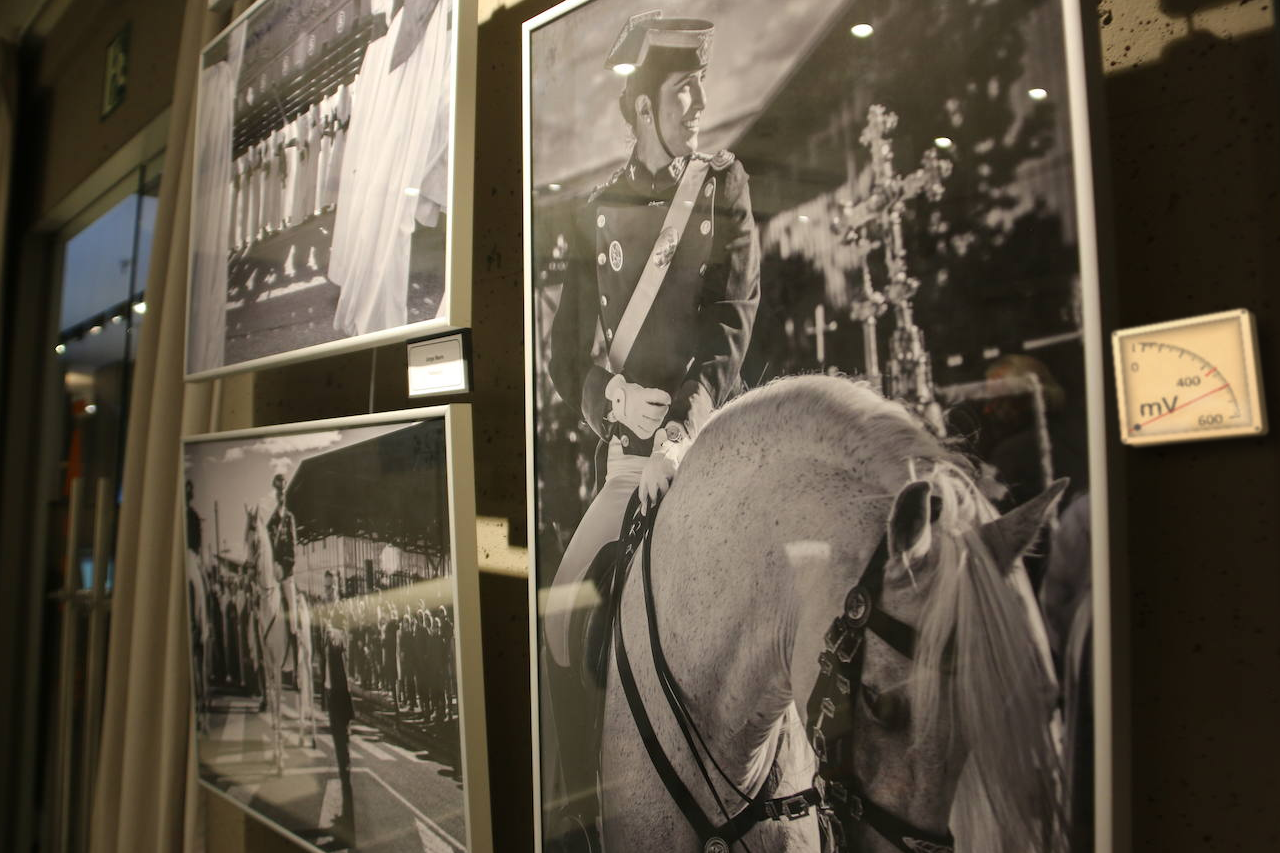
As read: value=500 unit=mV
